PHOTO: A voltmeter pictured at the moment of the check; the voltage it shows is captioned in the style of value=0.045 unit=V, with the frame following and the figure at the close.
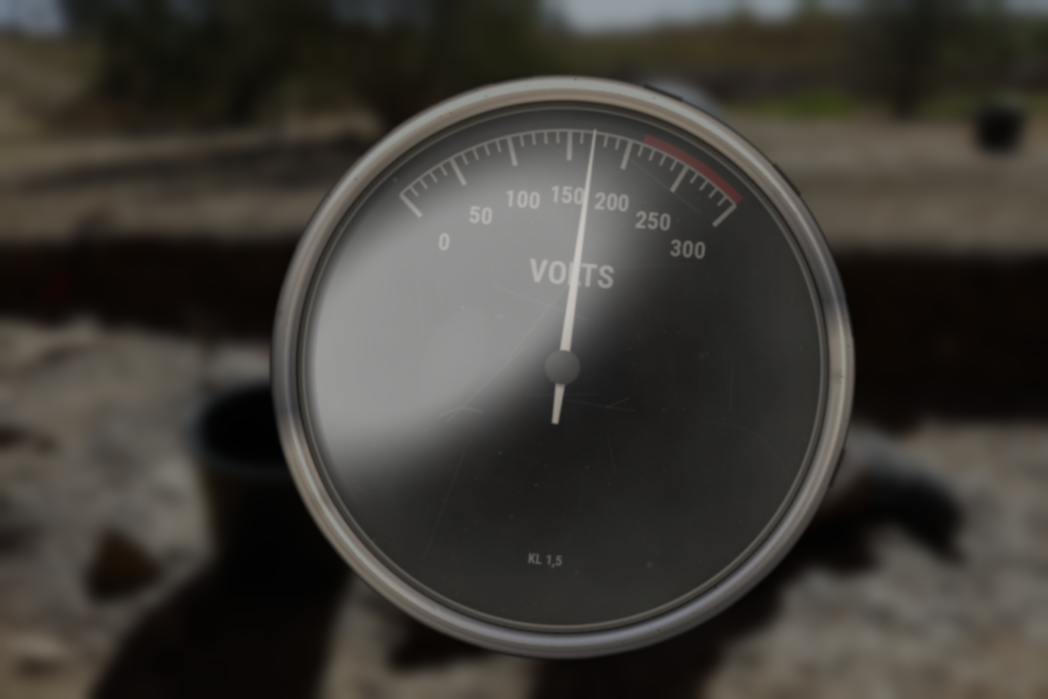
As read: value=170 unit=V
